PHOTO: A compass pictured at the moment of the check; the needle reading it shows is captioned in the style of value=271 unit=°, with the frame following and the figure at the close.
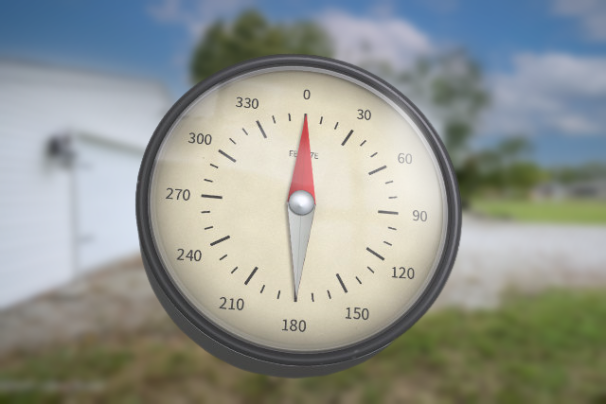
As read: value=0 unit=°
